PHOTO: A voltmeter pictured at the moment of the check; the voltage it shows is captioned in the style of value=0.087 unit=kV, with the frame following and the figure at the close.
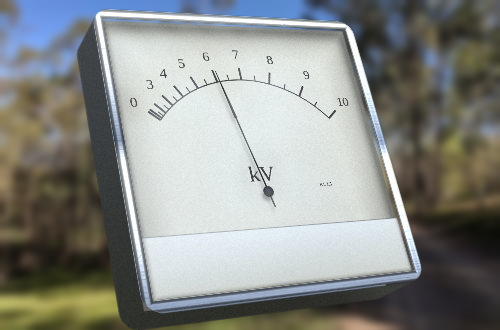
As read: value=6 unit=kV
